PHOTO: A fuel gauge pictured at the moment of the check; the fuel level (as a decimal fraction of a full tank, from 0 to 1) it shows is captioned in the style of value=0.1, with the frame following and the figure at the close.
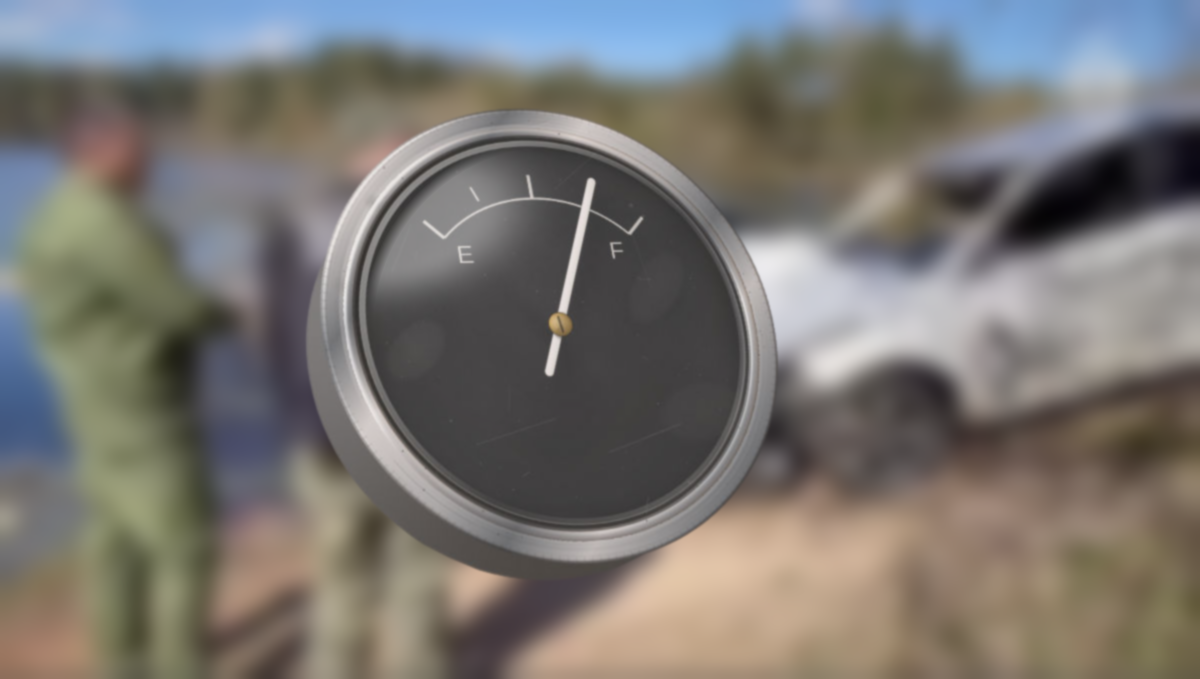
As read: value=0.75
